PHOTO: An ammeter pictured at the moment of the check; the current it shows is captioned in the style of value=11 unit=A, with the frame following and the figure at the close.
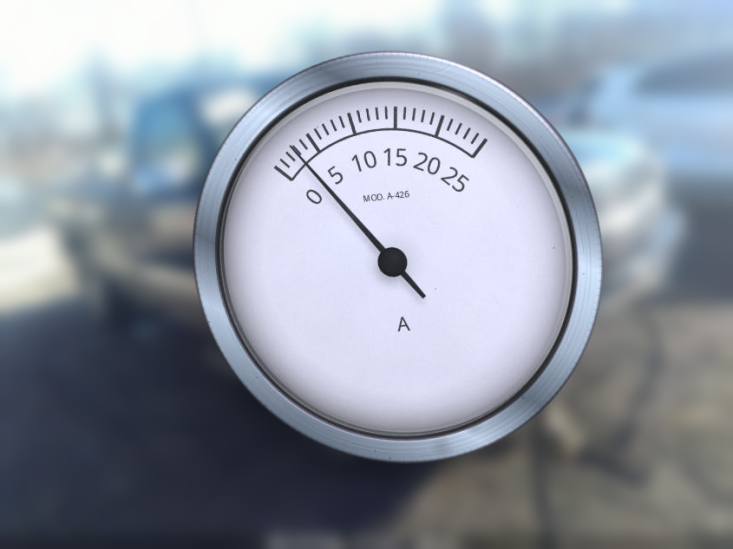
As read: value=3 unit=A
